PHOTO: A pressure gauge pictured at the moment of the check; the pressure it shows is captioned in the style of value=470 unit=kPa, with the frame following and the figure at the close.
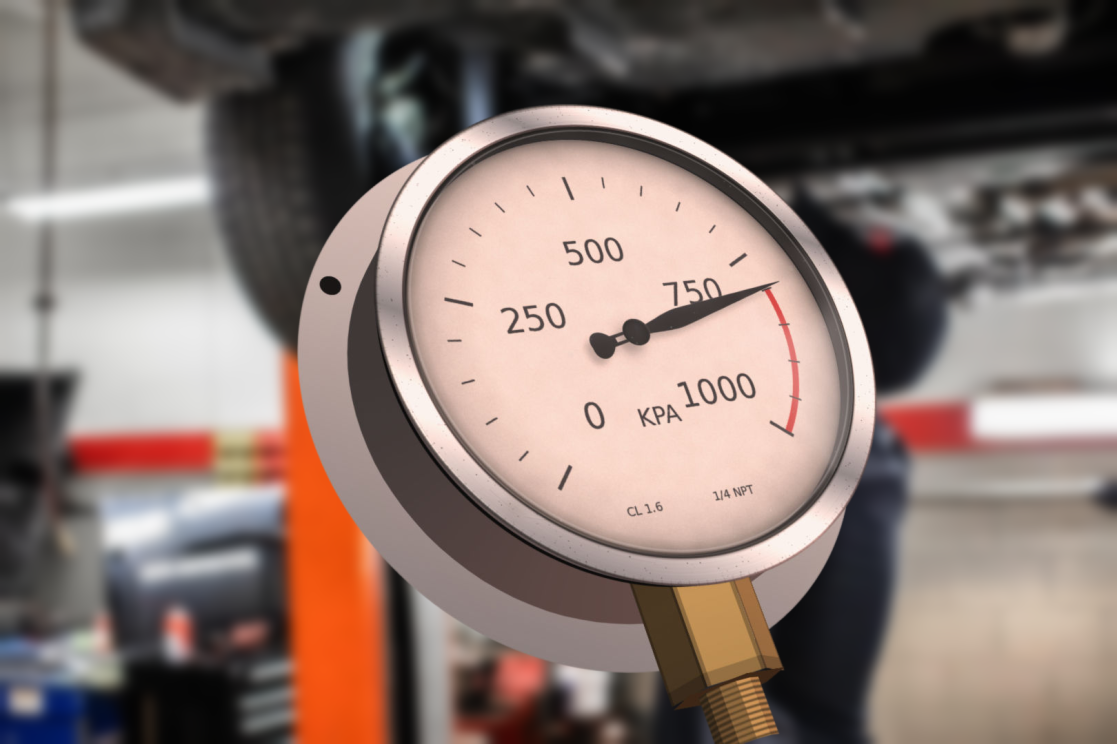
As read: value=800 unit=kPa
